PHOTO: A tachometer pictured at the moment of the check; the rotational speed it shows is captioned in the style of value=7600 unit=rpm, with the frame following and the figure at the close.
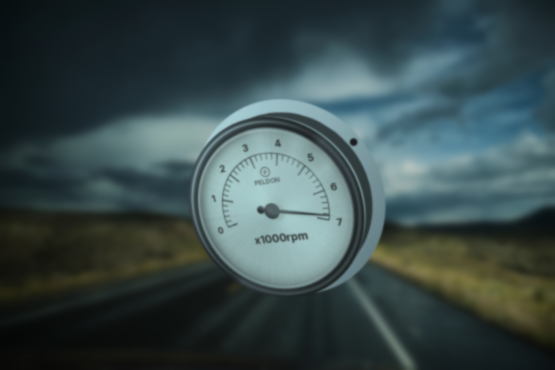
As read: value=6800 unit=rpm
